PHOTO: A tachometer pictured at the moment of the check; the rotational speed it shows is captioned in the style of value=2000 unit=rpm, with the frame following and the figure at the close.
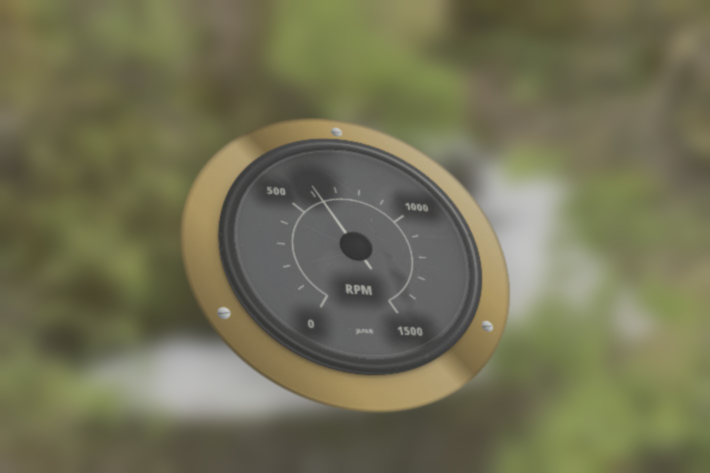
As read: value=600 unit=rpm
